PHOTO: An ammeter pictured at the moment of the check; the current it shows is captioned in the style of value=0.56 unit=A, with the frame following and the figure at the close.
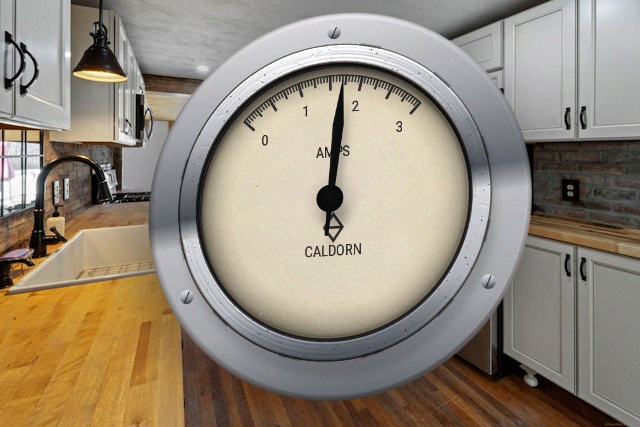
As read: value=1.75 unit=A
